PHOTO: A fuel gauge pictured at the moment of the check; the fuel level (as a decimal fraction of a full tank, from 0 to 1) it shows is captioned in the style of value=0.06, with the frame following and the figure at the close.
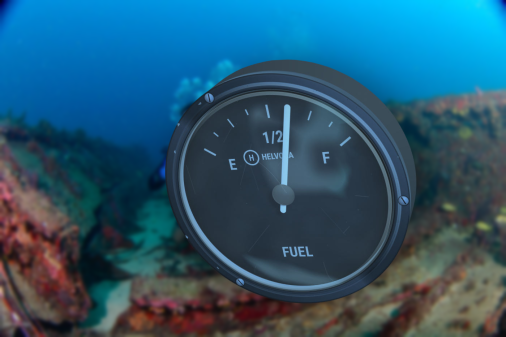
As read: value=0.625
